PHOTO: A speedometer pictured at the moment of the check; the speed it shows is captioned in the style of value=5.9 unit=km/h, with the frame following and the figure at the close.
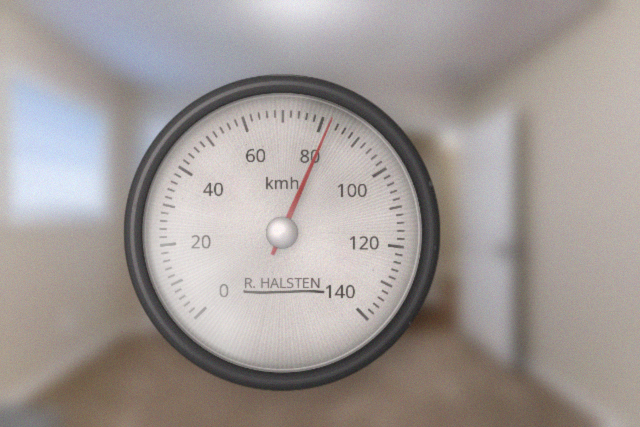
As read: value=82 unit=km/h
